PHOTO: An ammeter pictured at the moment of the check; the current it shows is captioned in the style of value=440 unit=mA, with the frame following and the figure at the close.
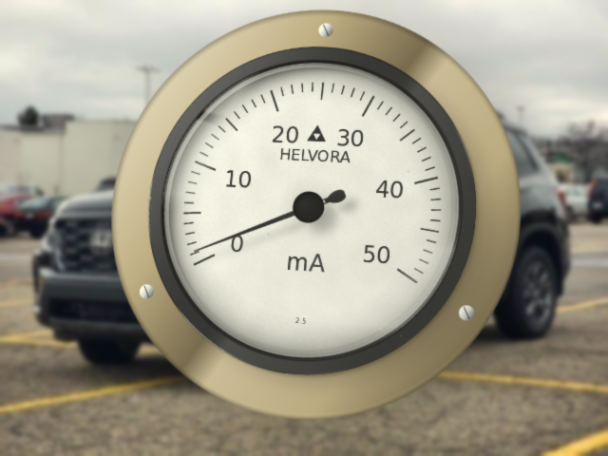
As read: value=1 unit=mA
